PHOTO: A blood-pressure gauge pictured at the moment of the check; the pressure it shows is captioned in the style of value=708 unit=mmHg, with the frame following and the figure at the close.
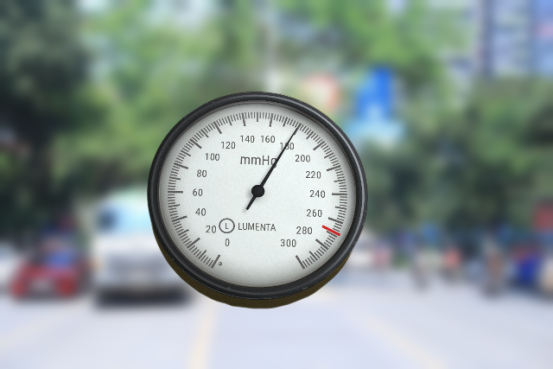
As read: value=180 unit=mmHg
